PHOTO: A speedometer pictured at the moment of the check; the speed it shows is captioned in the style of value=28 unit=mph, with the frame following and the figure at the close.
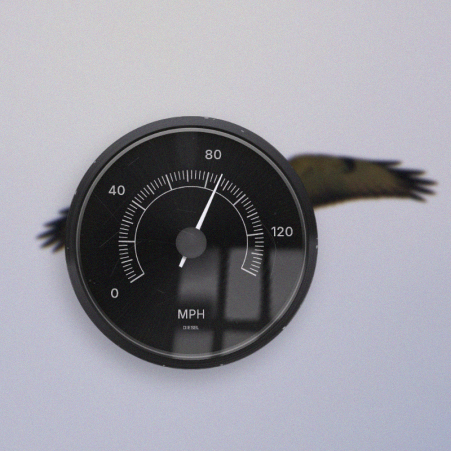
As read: value=86 unit=mph
